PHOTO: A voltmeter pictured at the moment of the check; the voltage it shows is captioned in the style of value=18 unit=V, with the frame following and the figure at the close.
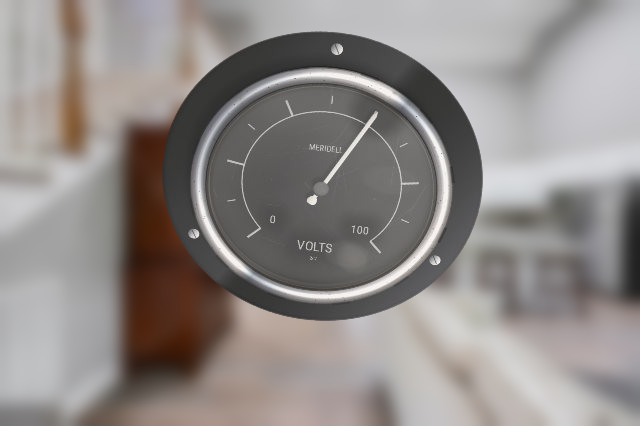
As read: value=60 unit=V
